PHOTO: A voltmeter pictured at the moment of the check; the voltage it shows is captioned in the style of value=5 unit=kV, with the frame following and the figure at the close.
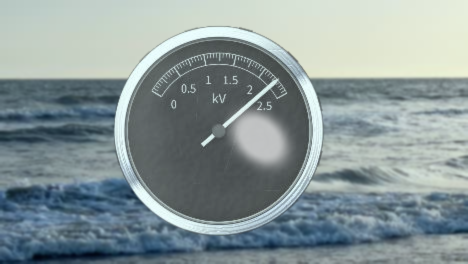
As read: value=2.25 unit=kV
